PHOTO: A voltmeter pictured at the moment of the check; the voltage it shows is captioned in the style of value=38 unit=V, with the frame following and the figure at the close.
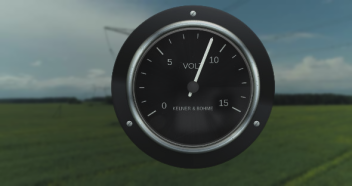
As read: value=9 unit=V
